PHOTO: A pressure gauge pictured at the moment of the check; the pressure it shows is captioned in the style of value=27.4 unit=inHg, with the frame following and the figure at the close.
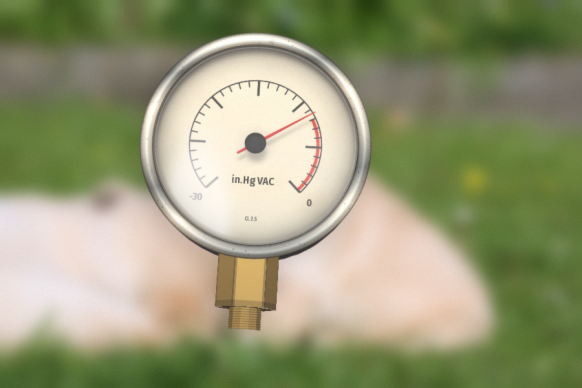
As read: value=-8.5 unit=inHg
